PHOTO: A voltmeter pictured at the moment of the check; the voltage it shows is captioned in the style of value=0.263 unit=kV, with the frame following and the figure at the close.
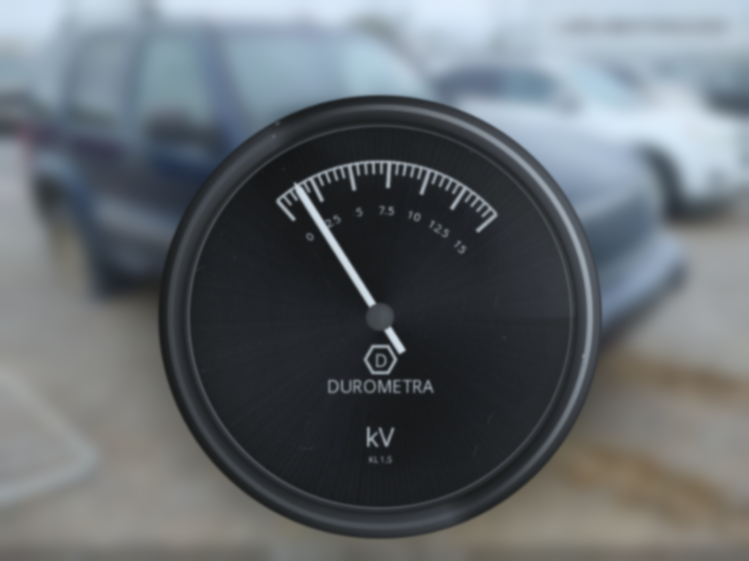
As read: value=1.5 unit=kV
